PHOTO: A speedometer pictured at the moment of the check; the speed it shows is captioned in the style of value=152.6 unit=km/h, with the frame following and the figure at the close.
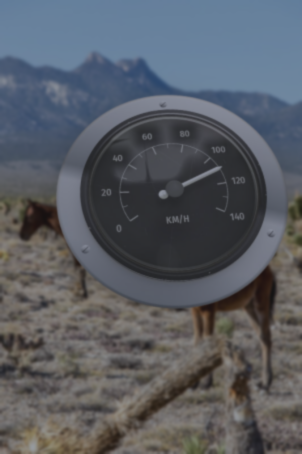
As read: value=110 unit=km/h
